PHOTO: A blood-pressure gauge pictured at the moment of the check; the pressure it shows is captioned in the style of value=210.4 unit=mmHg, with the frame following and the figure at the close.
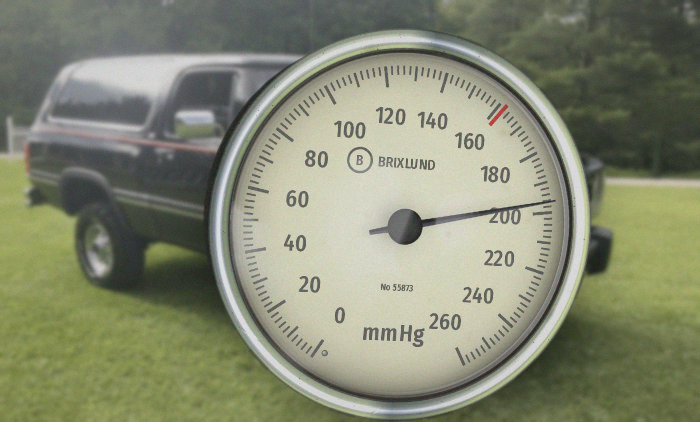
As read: value=196 unit=mmHg
